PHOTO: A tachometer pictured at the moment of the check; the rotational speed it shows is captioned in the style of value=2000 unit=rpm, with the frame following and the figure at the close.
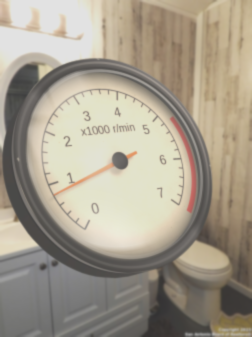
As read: value=800 unit=rpm
